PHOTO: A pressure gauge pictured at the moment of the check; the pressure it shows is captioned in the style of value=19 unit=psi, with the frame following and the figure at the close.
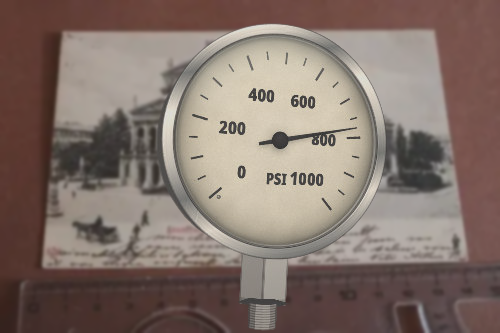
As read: value=775 unit=psi
